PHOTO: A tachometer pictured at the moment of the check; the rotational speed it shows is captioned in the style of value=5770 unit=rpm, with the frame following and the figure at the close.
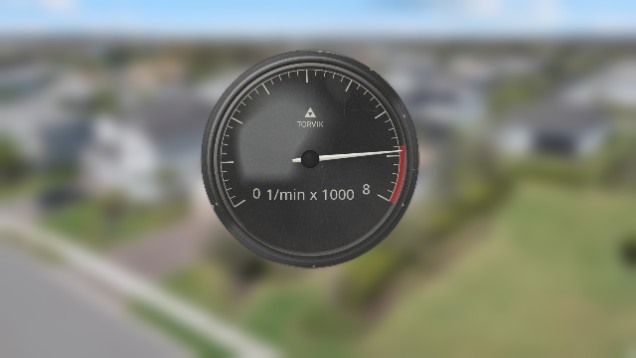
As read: value=6900 unit=rpm
